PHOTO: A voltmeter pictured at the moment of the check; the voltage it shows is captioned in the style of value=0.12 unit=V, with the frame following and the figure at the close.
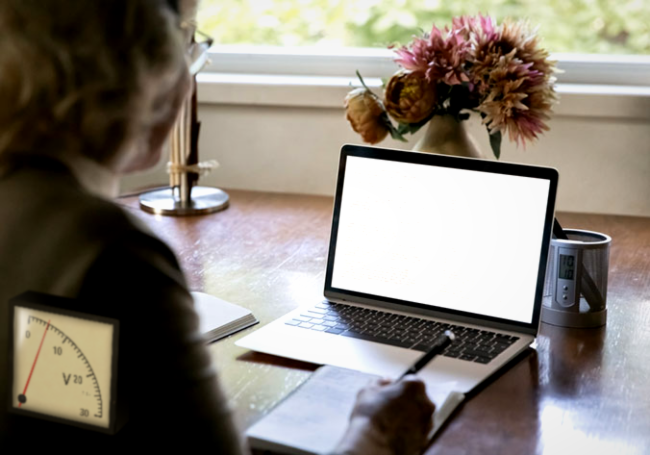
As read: value=5 unit=V
